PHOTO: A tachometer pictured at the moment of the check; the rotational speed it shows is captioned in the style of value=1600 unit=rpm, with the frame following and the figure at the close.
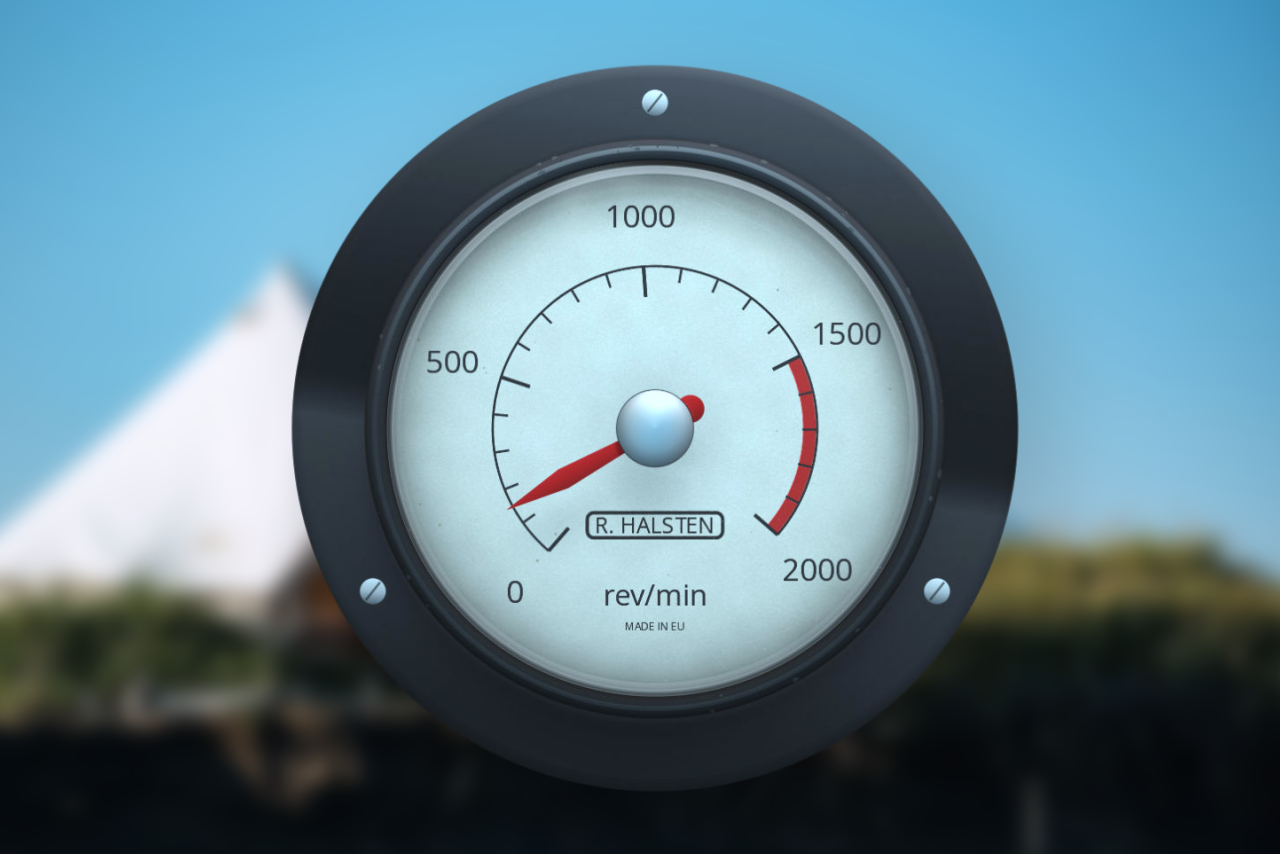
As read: value=150 unit=rpm
